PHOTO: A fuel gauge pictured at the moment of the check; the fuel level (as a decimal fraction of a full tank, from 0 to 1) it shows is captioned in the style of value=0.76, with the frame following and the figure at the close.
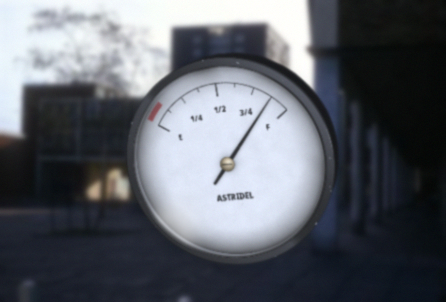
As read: value=0.875
